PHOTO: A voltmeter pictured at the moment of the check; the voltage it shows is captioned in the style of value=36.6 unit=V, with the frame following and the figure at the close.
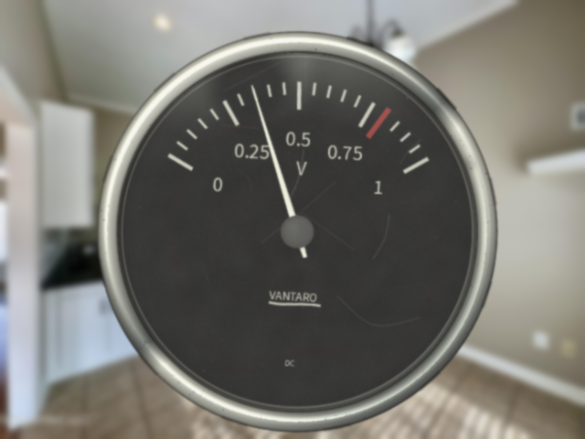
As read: value=0.35 unit=V
